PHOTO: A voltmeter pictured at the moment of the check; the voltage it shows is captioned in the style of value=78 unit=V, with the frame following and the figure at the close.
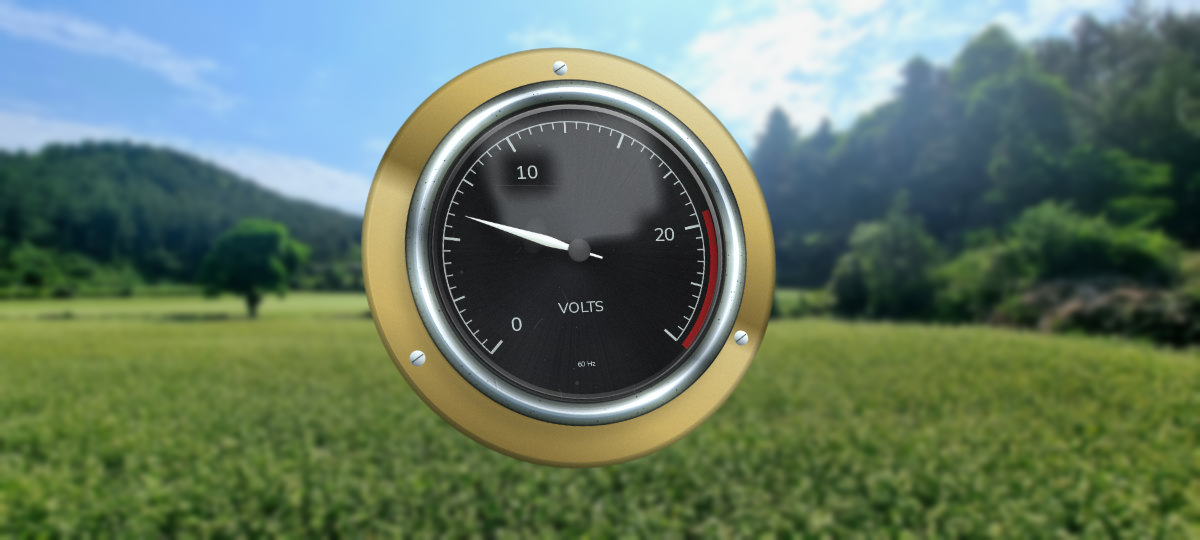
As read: value=6 unit=V
